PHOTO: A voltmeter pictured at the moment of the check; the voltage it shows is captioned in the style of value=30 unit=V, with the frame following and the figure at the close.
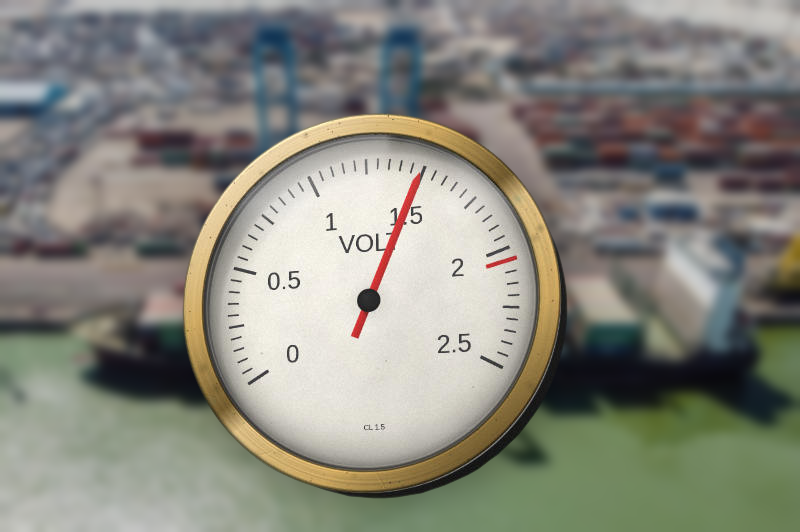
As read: value=1.5 unit=V
